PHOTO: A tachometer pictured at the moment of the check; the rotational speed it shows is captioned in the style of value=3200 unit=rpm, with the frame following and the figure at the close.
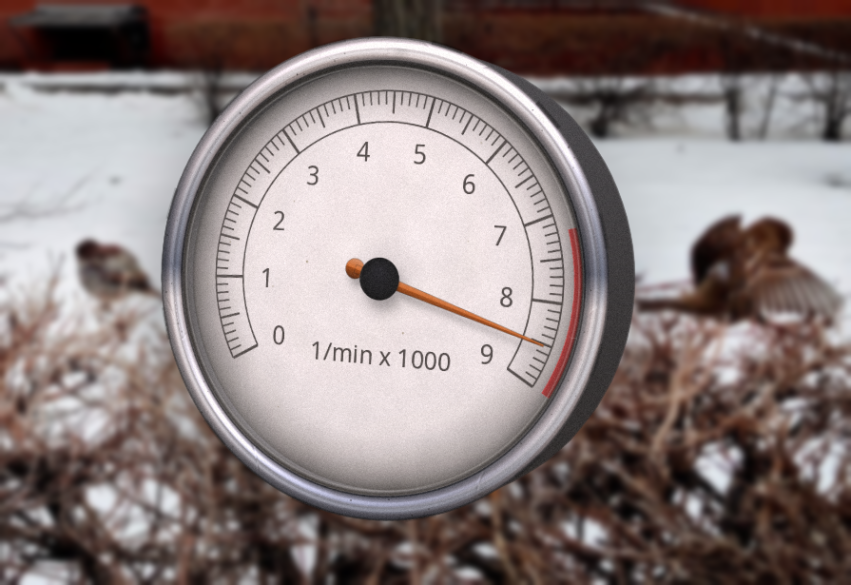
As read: value=8500 unit=rpm
